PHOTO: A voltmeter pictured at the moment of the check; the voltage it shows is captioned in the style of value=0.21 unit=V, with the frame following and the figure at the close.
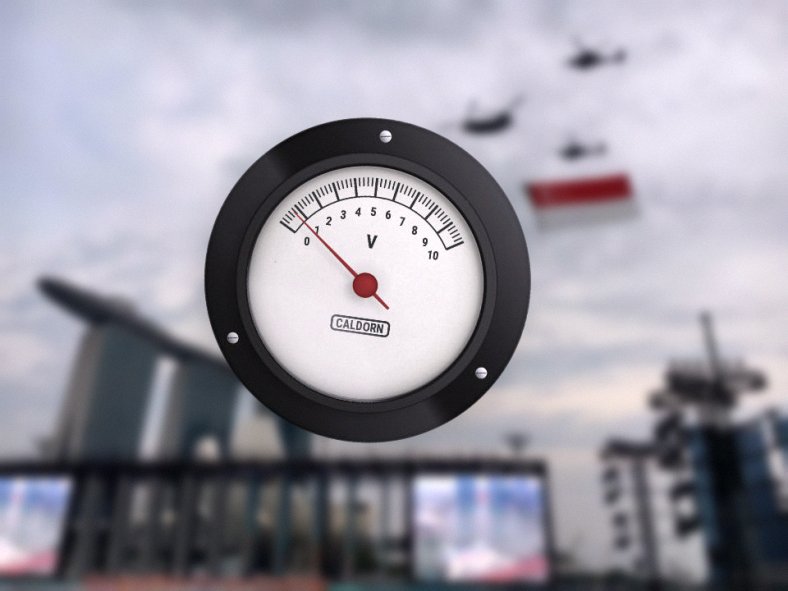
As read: value=0.8 unit=V
